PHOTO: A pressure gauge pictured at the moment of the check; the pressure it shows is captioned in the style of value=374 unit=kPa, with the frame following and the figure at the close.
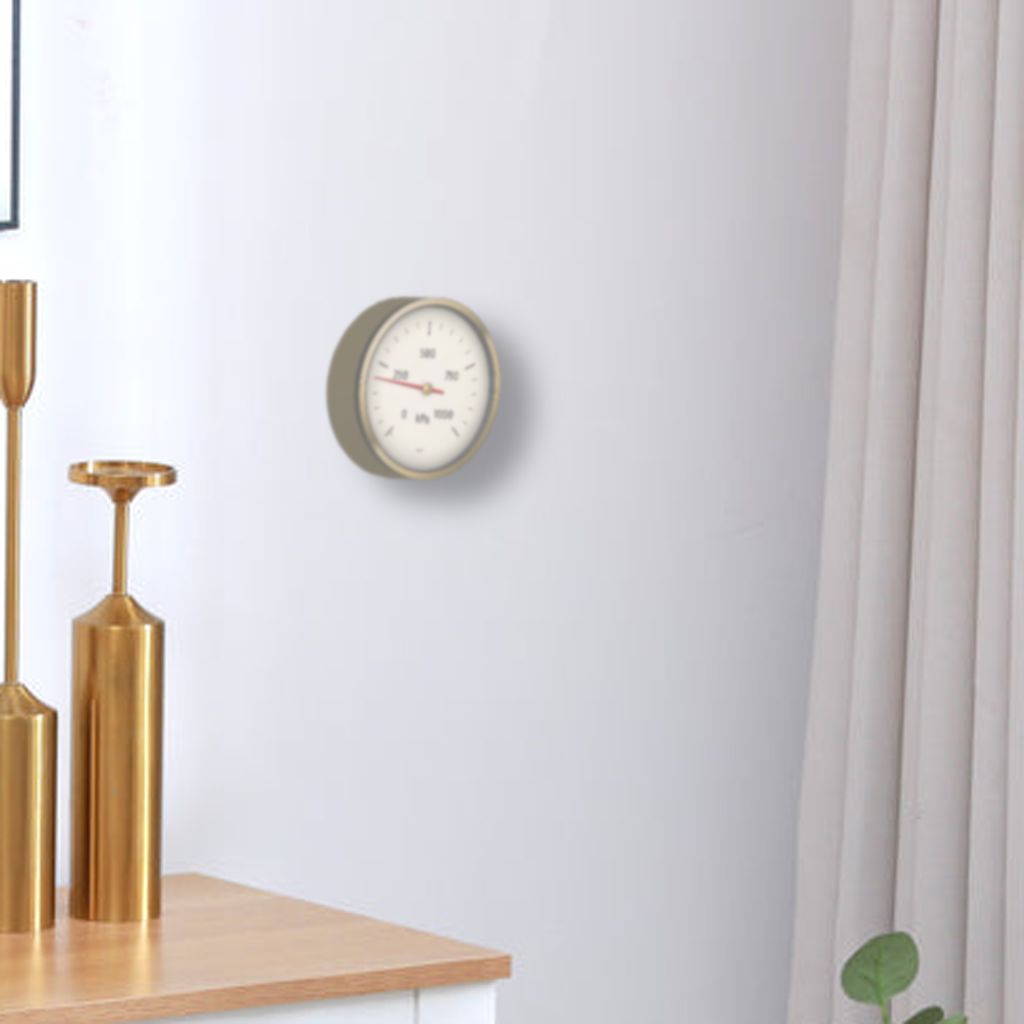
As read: value=200 unit=kPa
